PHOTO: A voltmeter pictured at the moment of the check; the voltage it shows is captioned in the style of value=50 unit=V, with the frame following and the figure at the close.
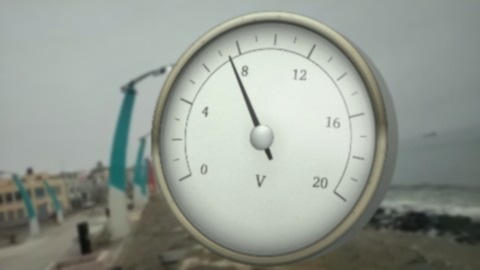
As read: value=7.5 unit=V
